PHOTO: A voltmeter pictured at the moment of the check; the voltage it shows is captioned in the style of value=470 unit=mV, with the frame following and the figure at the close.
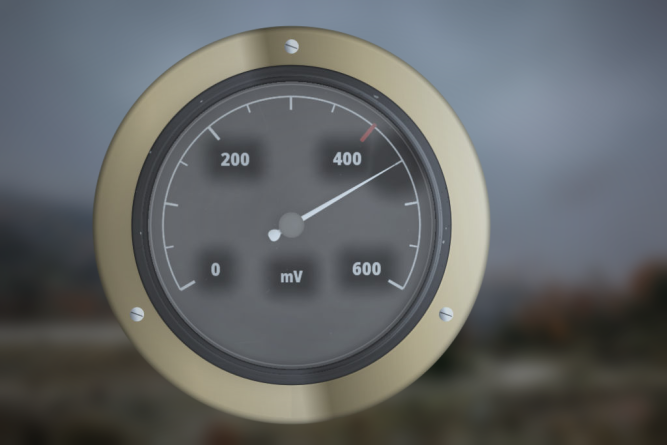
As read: value=450 unit=mV
